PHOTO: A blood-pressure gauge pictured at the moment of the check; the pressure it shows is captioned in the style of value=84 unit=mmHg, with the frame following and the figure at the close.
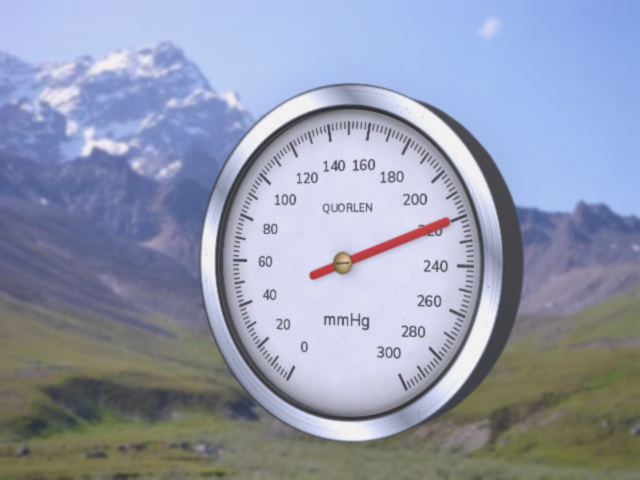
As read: value=220 unit=mmHg
